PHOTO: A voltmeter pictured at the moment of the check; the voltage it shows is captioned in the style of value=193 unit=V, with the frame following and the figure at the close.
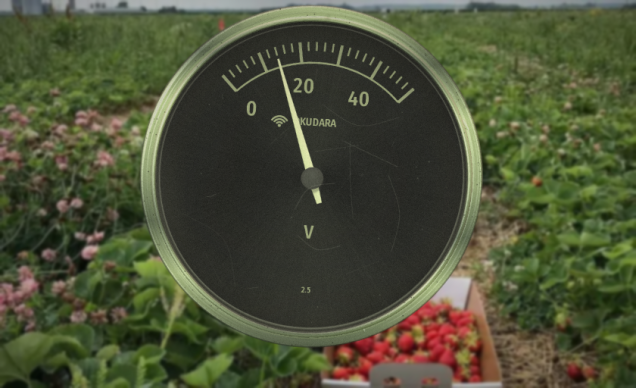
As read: value=14 unit=V
